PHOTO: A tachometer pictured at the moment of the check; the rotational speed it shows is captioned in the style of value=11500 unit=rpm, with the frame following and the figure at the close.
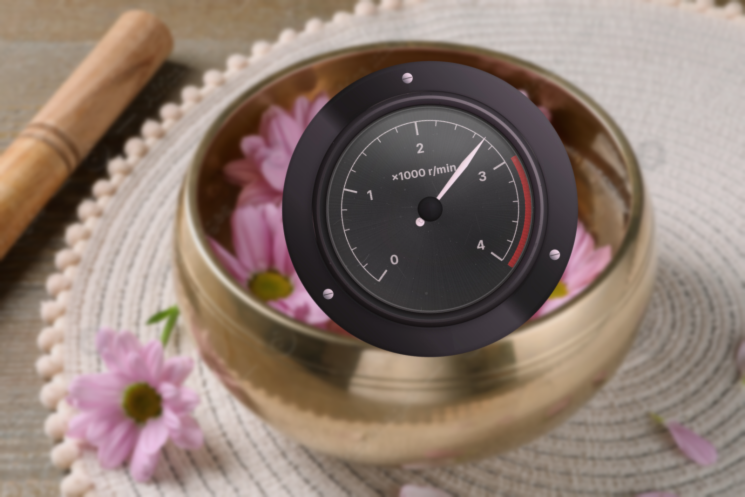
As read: value=2700 unit=rpm
